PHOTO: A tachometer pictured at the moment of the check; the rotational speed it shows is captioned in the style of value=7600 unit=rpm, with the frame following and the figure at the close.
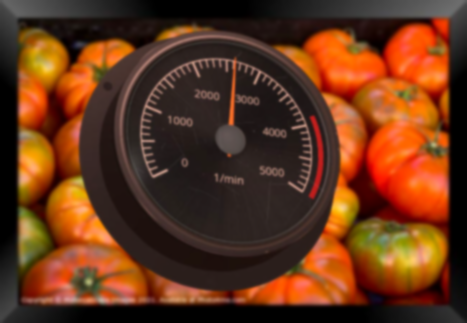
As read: value=2600 unit=rpm
